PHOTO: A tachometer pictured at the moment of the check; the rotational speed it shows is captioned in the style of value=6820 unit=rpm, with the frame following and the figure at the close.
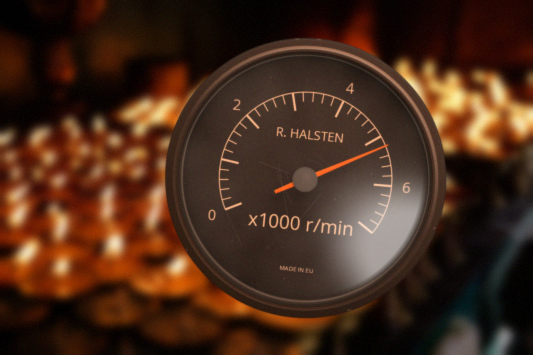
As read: value=5200 unit=rpm
